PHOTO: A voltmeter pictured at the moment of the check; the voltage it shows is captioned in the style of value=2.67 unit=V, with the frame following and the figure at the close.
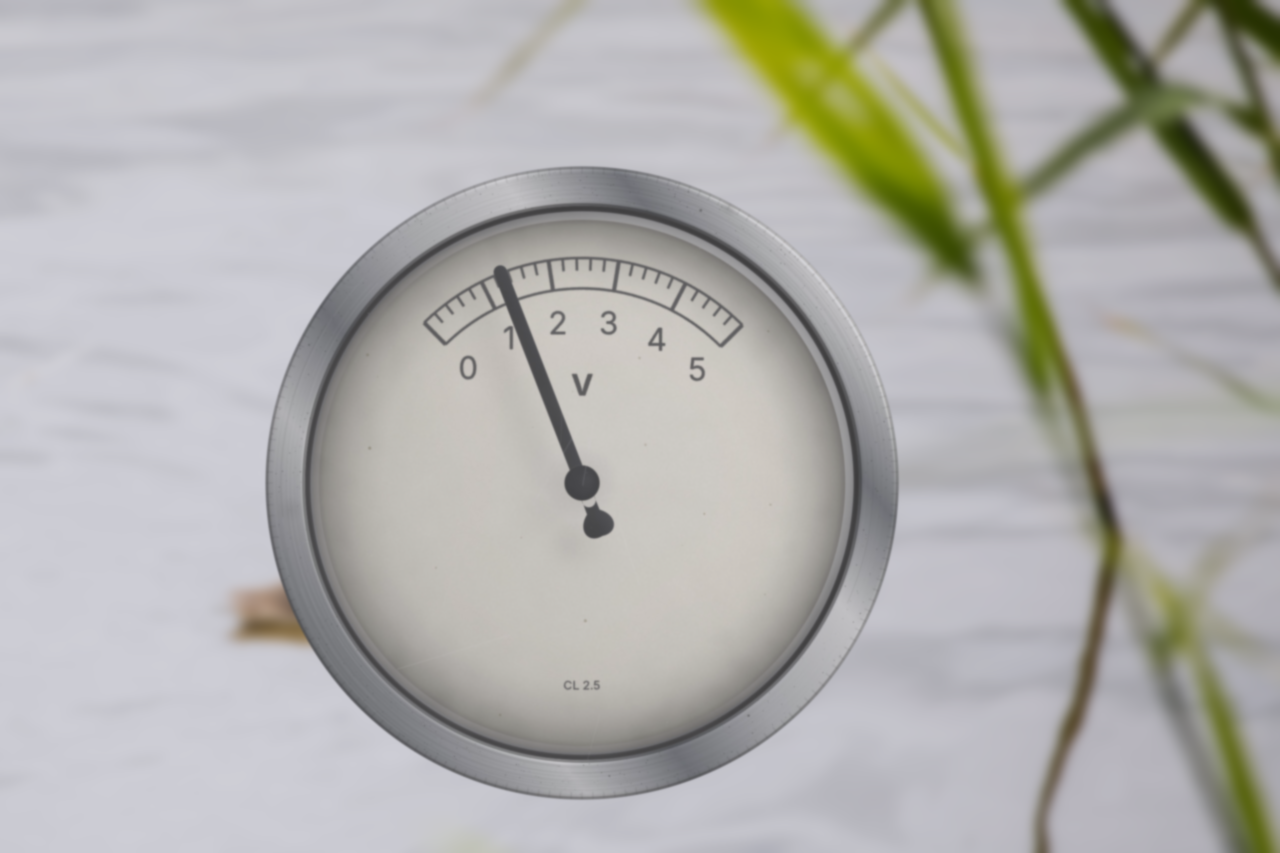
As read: value=1.3 unit=V
